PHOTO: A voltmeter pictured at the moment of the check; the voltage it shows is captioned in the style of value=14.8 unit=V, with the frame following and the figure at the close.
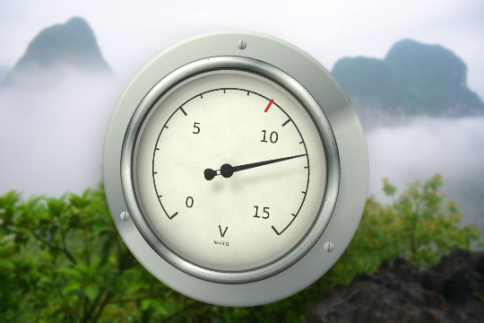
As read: value=11.5 unit=V
